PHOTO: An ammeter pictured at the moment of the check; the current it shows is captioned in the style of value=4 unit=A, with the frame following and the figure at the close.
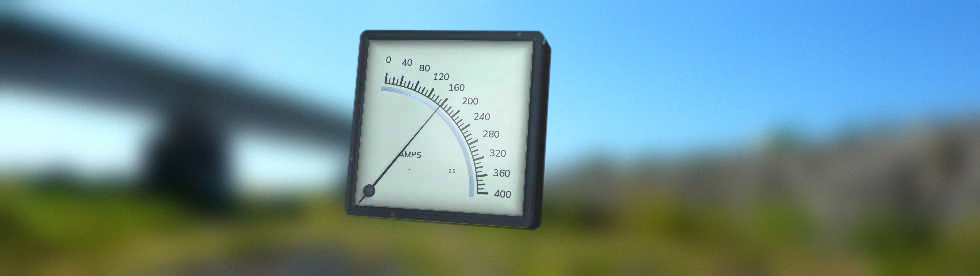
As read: value=160 unit=A
